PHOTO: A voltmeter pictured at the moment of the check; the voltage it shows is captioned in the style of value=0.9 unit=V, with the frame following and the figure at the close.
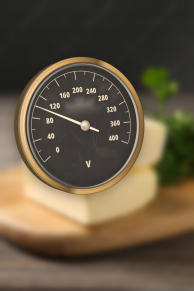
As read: value=100 unit=V
